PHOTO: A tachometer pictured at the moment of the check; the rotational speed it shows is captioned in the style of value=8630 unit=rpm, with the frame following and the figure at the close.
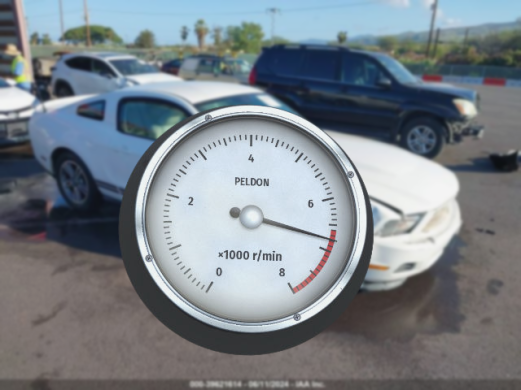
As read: value=6800 unit=rpm
